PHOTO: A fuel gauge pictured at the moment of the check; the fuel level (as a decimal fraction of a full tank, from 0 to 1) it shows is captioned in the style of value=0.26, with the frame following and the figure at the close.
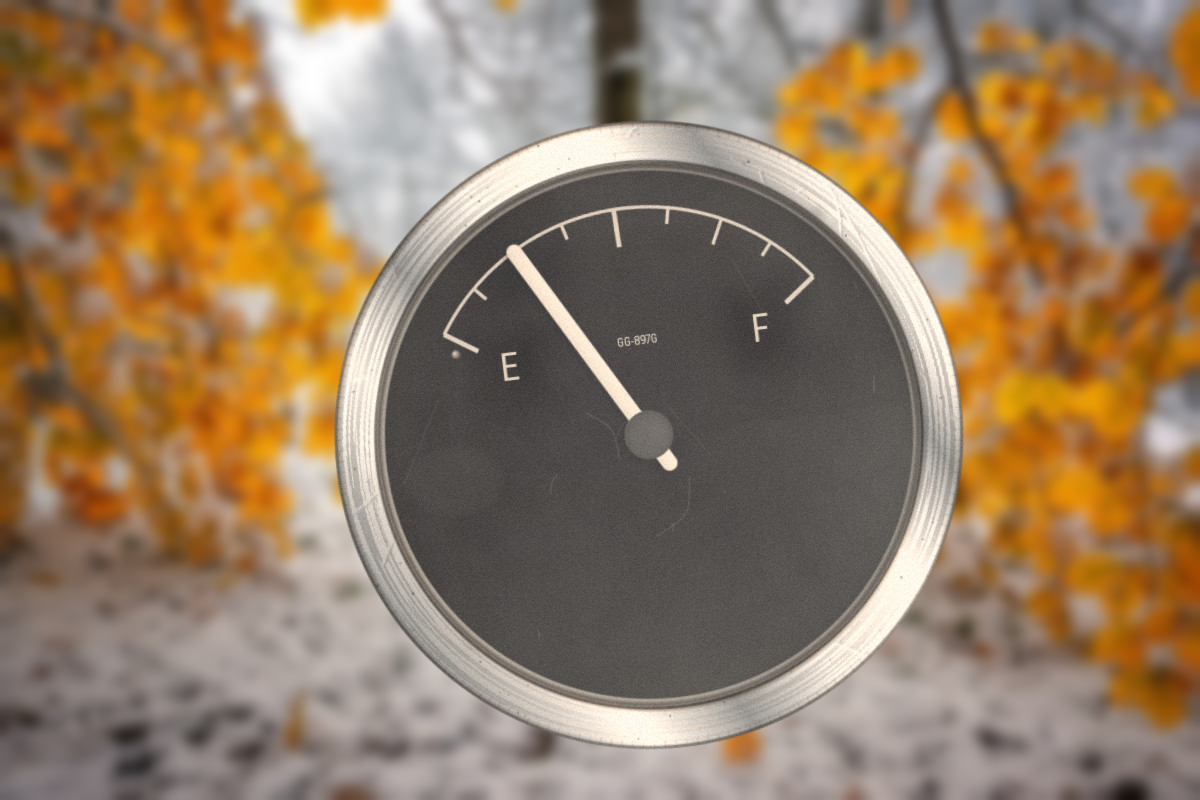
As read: value=0.25
